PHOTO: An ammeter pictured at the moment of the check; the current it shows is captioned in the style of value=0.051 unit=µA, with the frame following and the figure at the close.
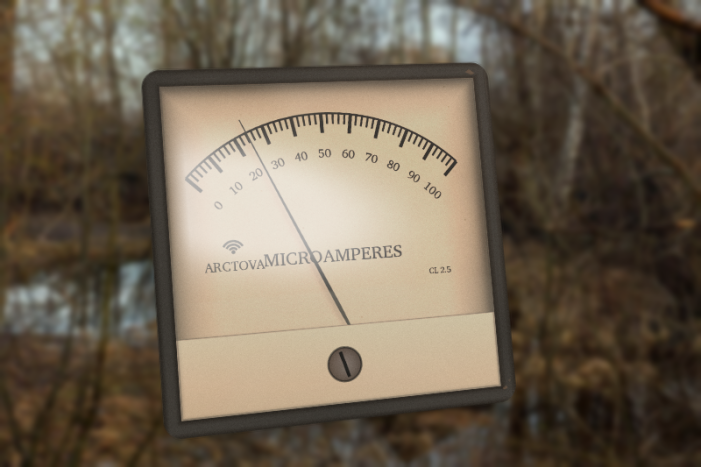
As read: value=24 unit=µA
